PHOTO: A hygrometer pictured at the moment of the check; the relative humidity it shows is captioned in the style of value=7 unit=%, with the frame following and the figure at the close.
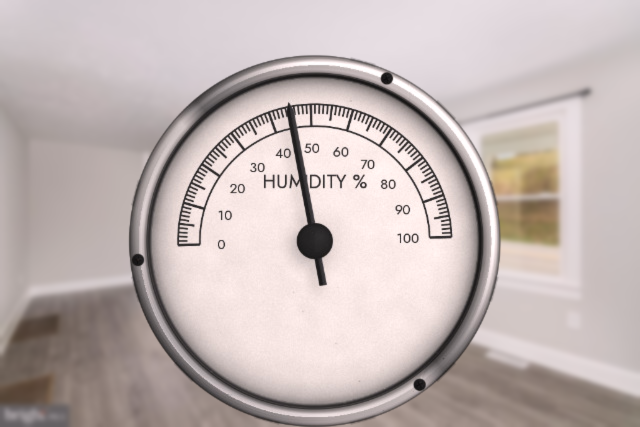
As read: value=45 unit=%
